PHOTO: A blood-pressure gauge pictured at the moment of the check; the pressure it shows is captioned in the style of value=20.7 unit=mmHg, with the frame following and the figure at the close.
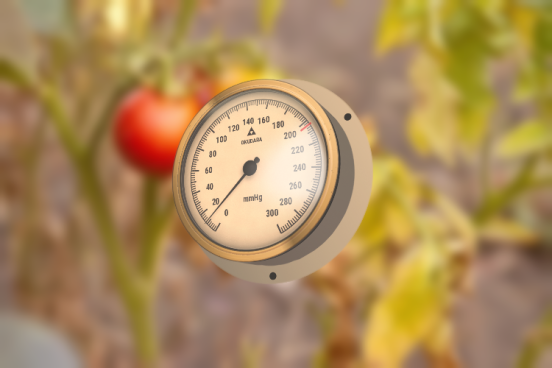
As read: value=10 unit=mmHg
